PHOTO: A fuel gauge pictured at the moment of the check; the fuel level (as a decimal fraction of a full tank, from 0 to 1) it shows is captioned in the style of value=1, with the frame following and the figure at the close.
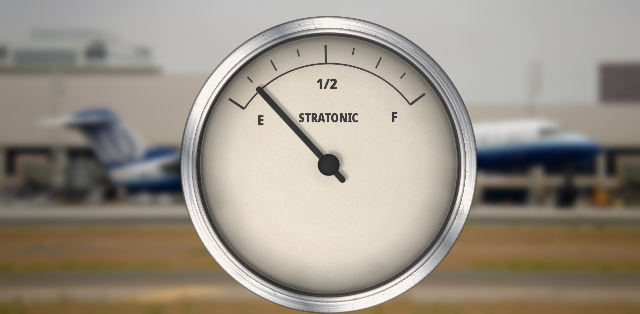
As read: value=0.125
